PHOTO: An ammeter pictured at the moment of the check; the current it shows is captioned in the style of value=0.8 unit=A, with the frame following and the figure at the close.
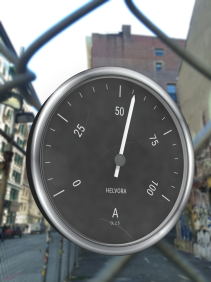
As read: value=55 unit=A
